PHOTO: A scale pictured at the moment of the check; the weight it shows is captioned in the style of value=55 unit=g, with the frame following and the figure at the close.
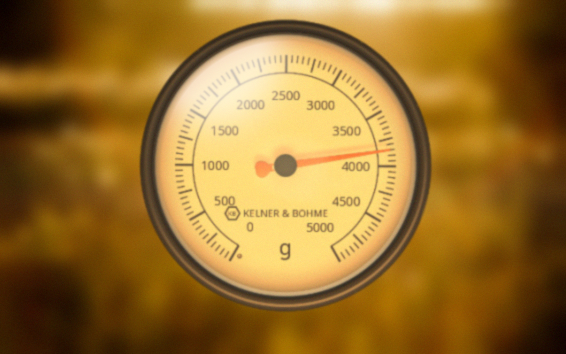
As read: value=3850 unit=g
